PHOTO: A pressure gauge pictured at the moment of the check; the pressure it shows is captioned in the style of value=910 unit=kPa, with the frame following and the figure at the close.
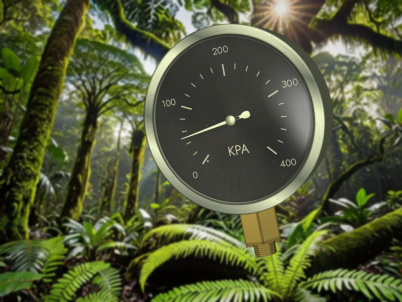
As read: value=50 unit=kPa
